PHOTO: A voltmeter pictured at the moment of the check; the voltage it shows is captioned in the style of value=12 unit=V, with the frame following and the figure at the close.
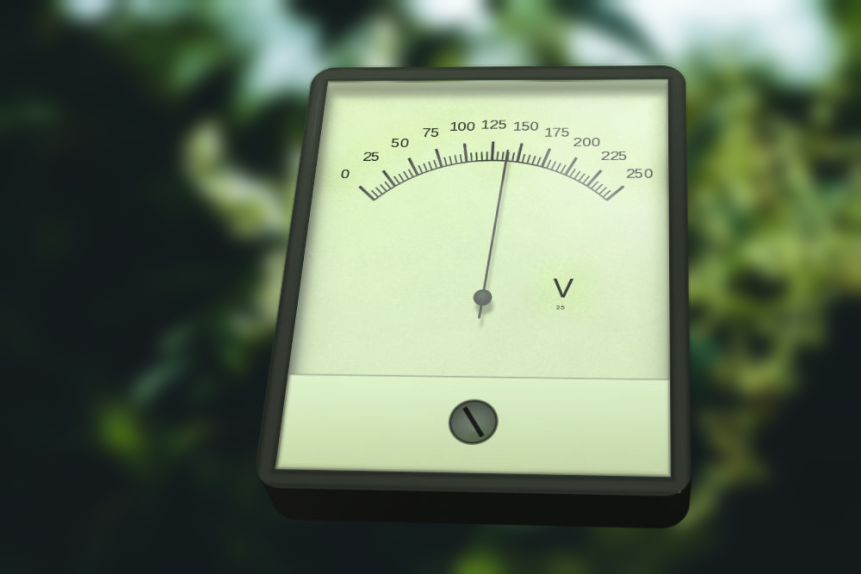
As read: value=140 unit=V
